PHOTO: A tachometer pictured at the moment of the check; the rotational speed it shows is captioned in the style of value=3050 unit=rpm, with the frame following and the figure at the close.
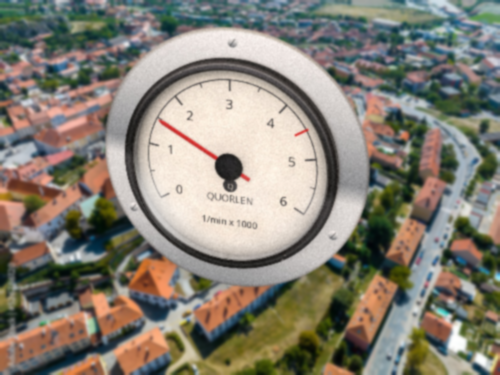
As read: value=1500 unit=rpm
